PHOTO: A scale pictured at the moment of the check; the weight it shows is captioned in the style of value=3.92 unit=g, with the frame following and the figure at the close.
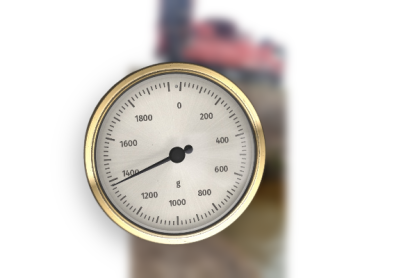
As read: value=1380 unit=g
